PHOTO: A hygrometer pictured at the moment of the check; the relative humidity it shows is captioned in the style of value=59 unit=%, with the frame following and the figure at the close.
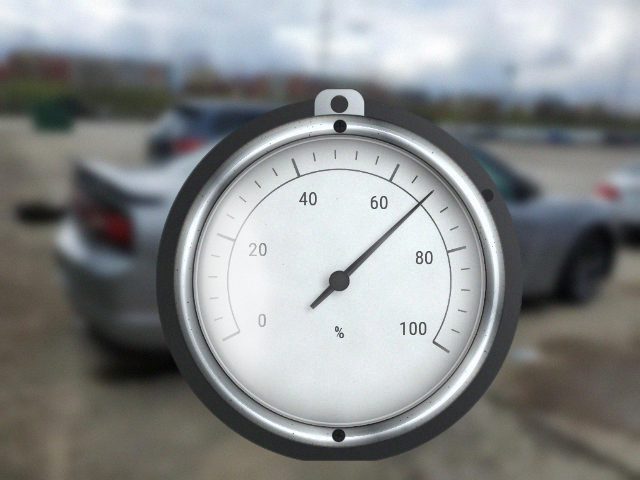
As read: value=68 unit=%
